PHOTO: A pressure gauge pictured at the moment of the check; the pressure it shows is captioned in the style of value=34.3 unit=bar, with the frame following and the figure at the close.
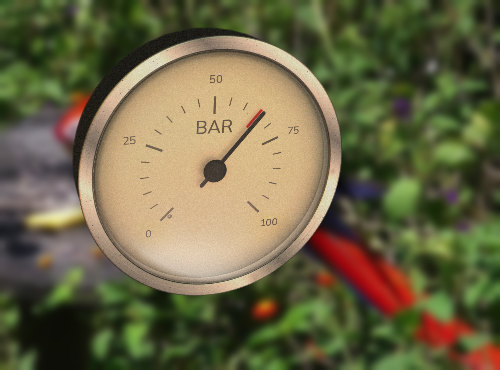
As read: value=65 unit=bar
